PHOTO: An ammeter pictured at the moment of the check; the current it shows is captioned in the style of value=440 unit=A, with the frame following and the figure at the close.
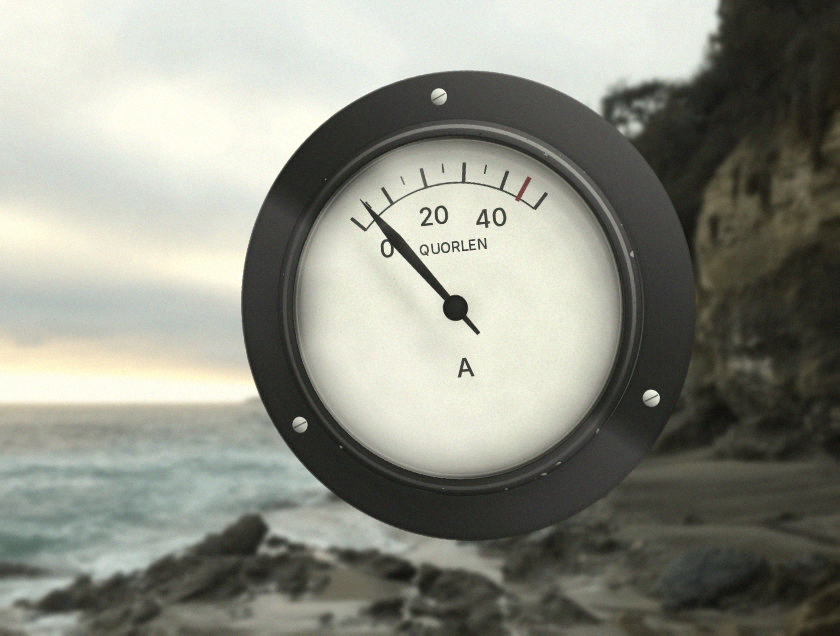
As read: value=5 unit=A
